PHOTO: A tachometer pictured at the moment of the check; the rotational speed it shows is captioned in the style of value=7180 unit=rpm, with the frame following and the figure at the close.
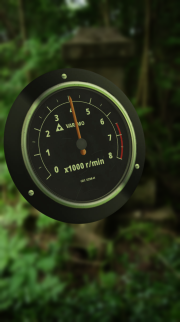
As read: value=4000 unit=rpm
